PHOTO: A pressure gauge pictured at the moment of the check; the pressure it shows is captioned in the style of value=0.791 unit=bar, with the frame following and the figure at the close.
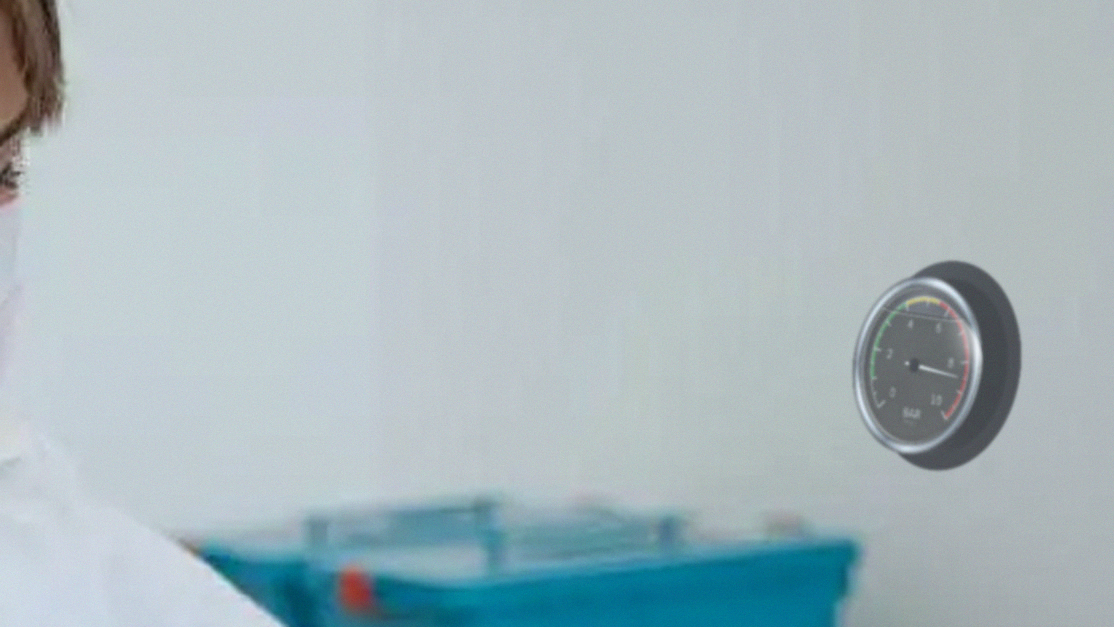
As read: value=8.5 unit=bar
